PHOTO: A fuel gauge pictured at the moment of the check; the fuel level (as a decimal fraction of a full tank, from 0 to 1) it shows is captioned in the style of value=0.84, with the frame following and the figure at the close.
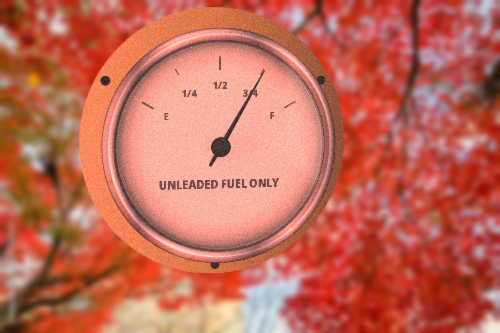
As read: value=0.75
